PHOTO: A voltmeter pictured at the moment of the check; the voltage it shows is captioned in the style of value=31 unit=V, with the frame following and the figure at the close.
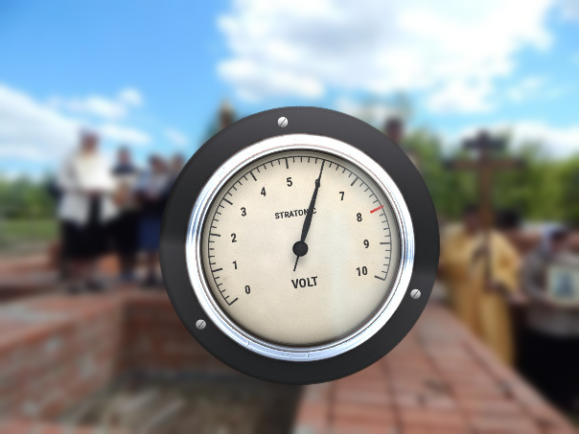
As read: value=6 unit=V
